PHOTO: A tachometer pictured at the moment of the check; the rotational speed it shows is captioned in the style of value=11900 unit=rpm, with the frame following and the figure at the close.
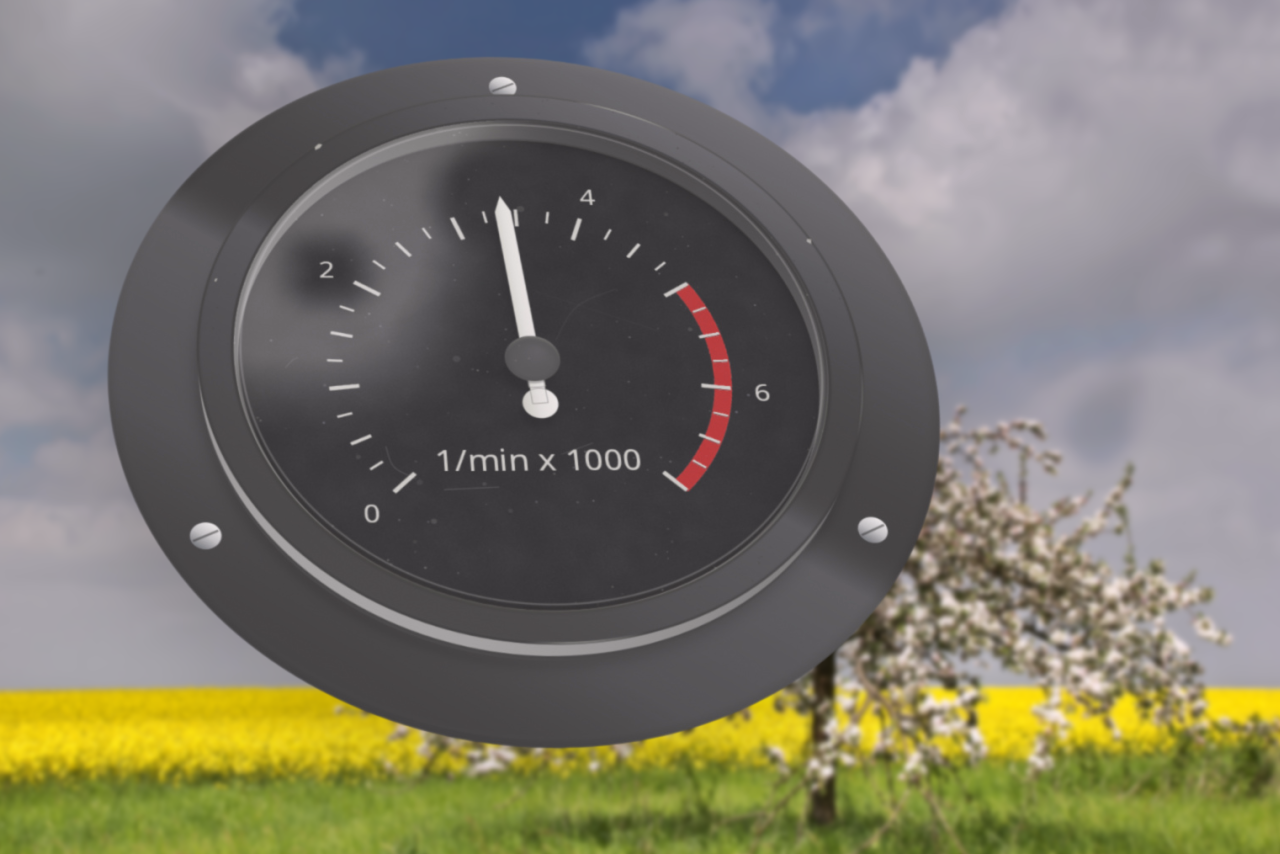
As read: value=3375 unit=rpm
